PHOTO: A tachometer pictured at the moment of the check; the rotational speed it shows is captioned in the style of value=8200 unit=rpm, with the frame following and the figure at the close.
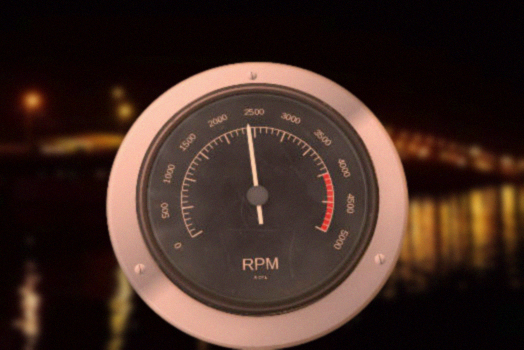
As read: value=2400 unit=rpm
